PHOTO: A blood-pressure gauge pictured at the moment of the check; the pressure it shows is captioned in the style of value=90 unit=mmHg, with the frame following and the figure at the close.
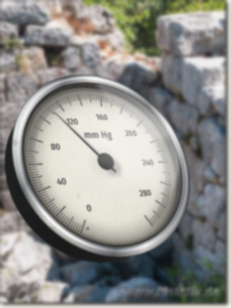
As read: value=110 unit=mmHg
